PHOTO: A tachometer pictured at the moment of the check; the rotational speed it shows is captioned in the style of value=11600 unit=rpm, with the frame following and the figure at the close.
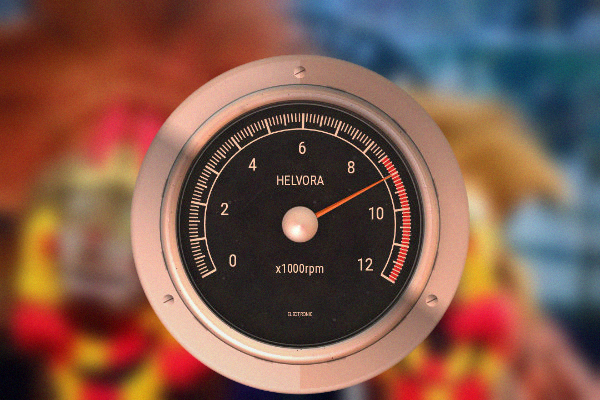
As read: value=9000 unit=rpm
